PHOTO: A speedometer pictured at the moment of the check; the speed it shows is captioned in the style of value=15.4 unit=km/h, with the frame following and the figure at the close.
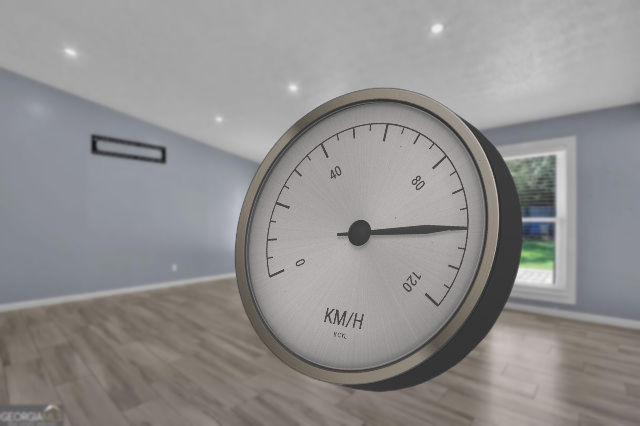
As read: value=100 unit=km/h
